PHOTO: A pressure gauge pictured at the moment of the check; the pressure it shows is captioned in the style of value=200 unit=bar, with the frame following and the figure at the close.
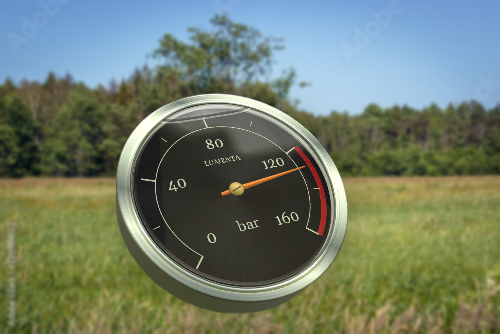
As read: value=130 unit=bar
